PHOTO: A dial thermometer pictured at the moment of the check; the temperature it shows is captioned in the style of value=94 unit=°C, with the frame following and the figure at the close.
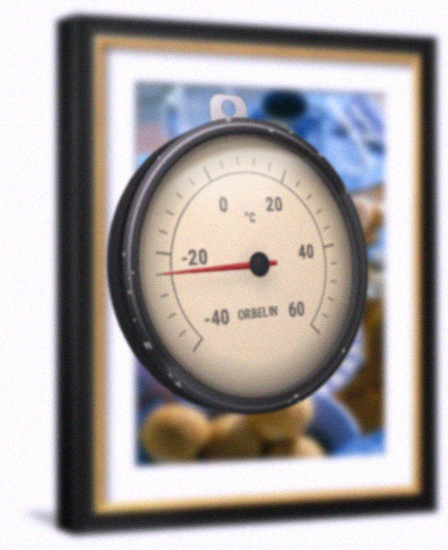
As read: value=-24 unit=°C
